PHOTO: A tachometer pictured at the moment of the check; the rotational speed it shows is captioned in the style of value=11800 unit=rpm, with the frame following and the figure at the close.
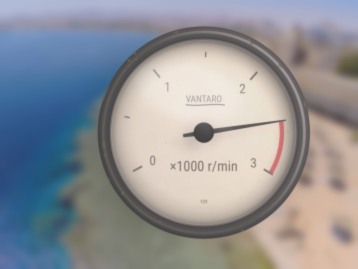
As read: value=2500 unit=rpm
